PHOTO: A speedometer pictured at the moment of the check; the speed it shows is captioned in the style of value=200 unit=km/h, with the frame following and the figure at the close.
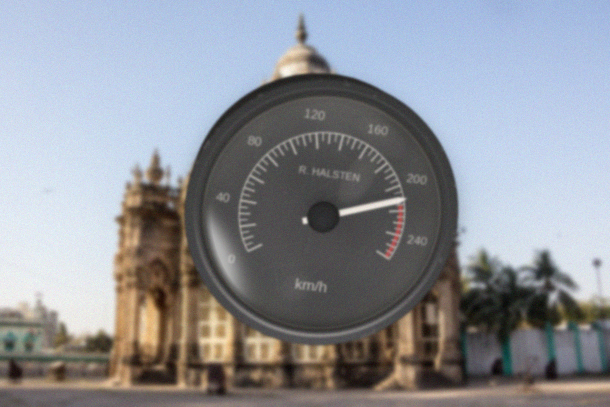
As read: value=210 unit=km/h
